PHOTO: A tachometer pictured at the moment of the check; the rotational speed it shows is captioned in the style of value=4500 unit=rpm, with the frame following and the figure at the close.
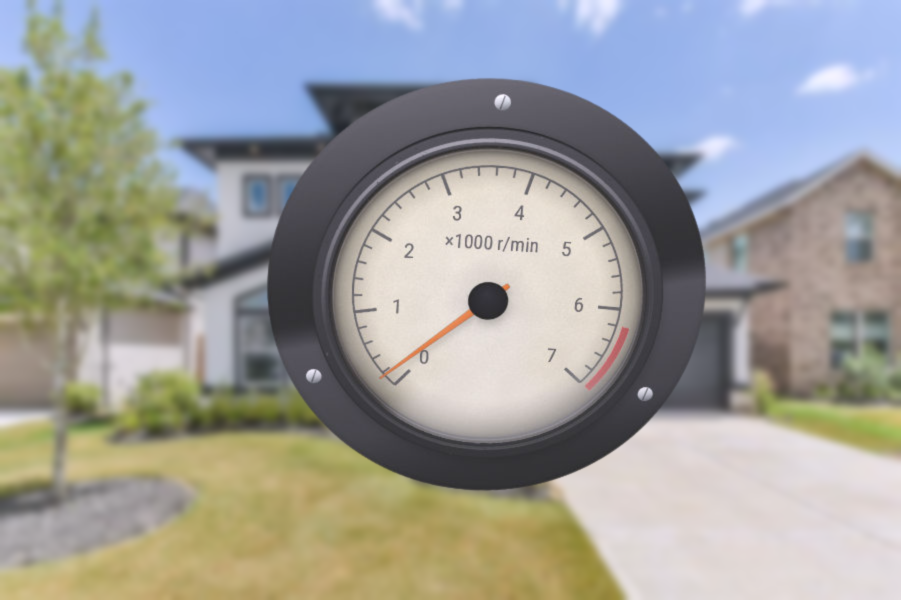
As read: value=200 unit=rpm
